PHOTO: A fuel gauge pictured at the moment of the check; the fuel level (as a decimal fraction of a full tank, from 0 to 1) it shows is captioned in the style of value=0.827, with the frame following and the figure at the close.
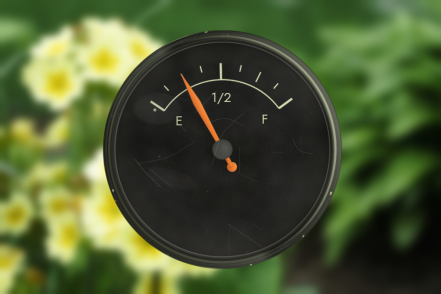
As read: value=0.25
